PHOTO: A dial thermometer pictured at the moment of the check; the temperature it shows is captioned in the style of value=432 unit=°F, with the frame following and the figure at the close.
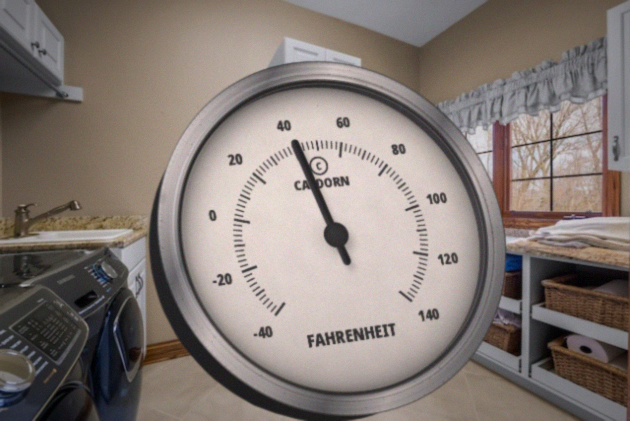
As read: value=40 unit=°F
